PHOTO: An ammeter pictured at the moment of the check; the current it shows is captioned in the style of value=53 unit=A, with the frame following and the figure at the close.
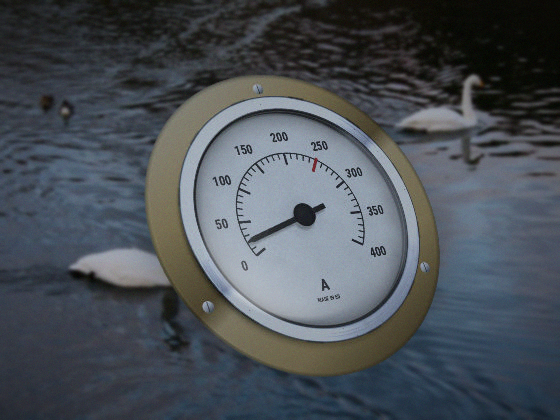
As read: value=20 unit=A
